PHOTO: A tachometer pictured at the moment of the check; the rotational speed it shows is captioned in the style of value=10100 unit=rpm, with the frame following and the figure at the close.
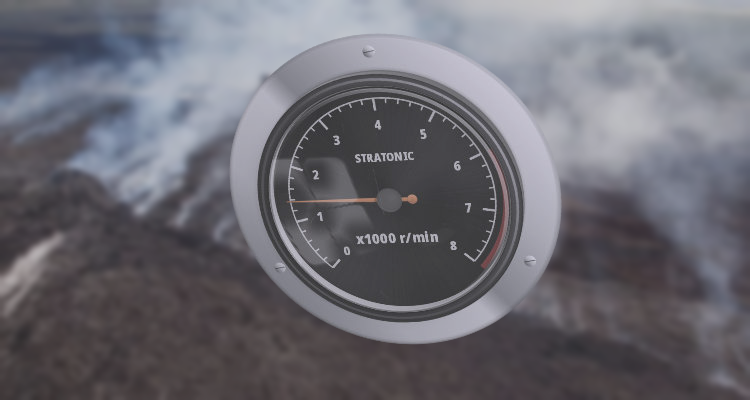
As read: value=1400 unit=rpm
